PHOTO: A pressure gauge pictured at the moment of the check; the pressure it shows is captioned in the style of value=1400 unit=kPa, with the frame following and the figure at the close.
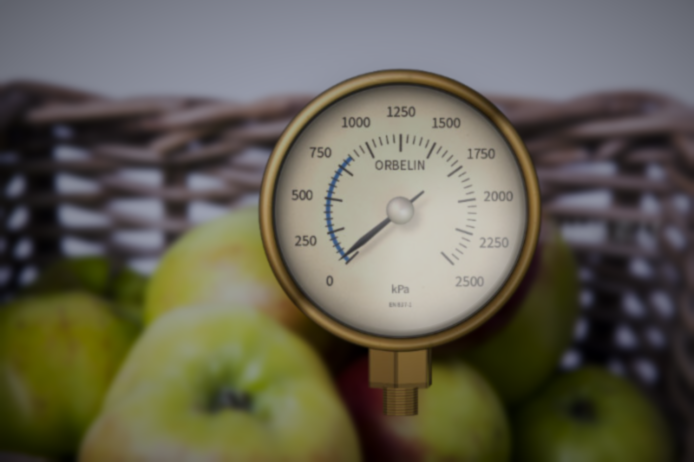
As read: value=50 unit=kPa
